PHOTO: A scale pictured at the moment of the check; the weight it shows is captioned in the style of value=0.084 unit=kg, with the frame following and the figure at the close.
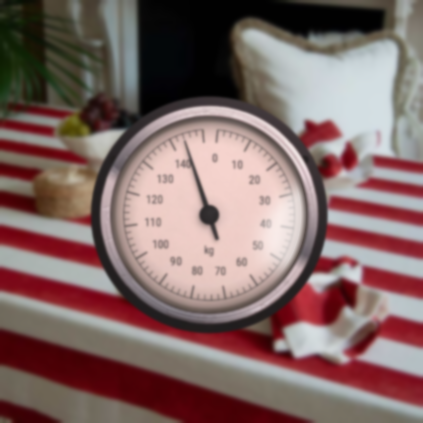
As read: value=144 unit=kg
